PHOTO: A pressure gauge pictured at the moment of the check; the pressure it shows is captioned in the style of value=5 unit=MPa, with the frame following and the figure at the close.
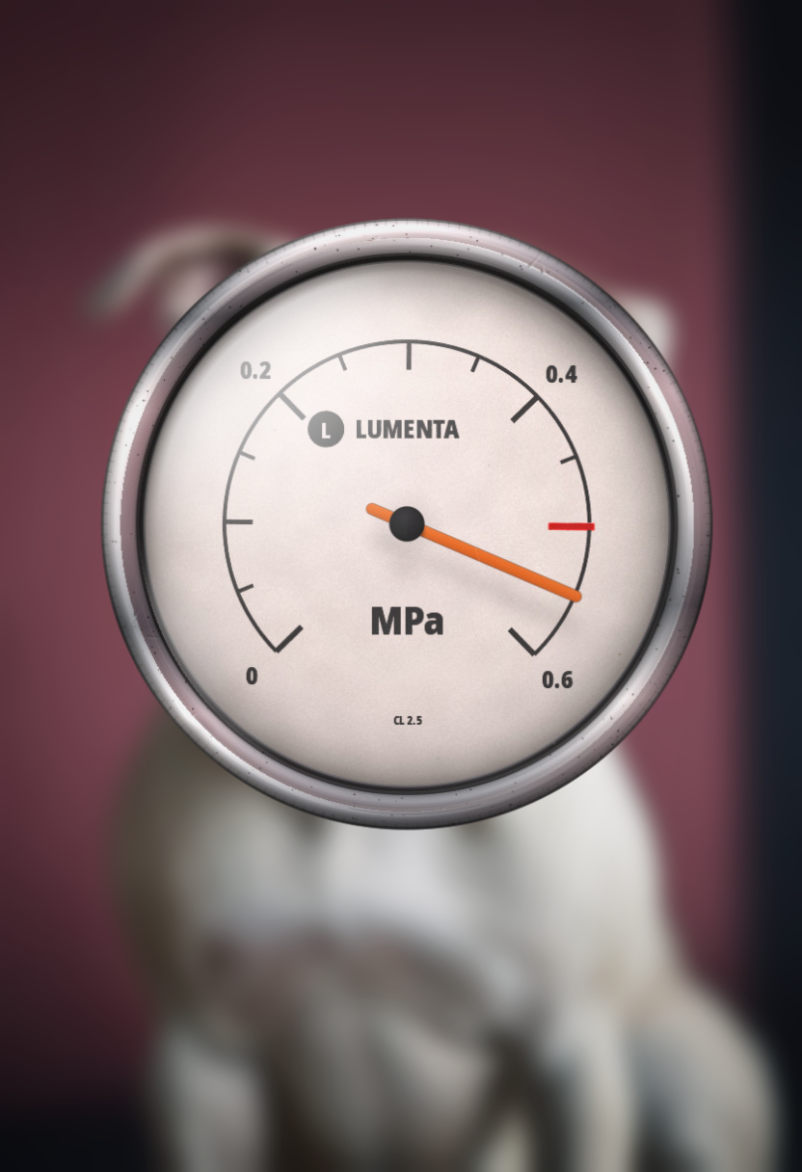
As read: value=0.55 unit=MPa
